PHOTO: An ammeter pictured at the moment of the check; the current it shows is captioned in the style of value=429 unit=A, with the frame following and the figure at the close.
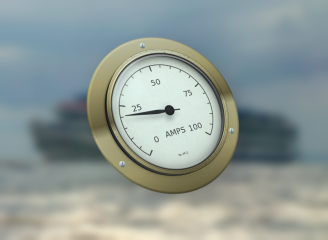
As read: value=20 unit=A
